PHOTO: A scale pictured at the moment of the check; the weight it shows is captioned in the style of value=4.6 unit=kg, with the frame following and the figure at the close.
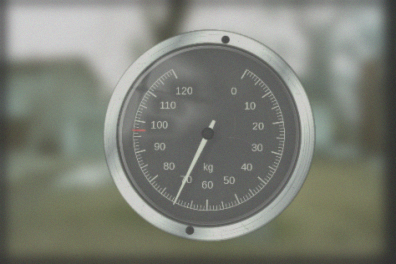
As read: value=70 unit=kg
